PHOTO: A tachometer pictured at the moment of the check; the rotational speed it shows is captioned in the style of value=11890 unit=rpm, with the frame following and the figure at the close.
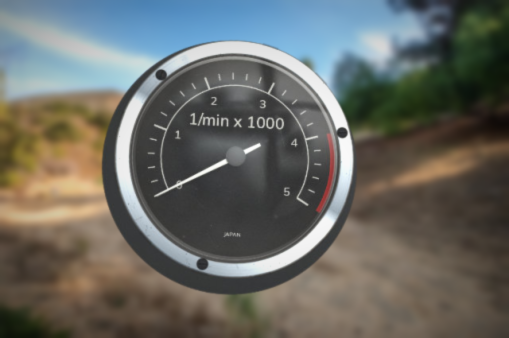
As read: value=0 unit=rpm
